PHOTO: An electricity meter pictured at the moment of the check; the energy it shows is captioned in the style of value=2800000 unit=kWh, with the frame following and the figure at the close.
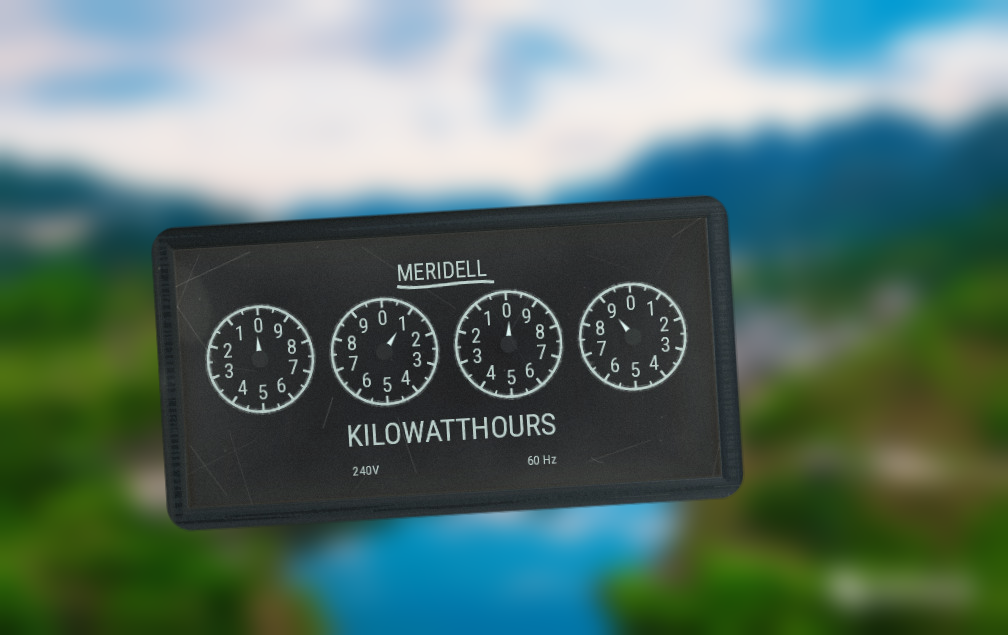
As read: value=99 unit=kWh
